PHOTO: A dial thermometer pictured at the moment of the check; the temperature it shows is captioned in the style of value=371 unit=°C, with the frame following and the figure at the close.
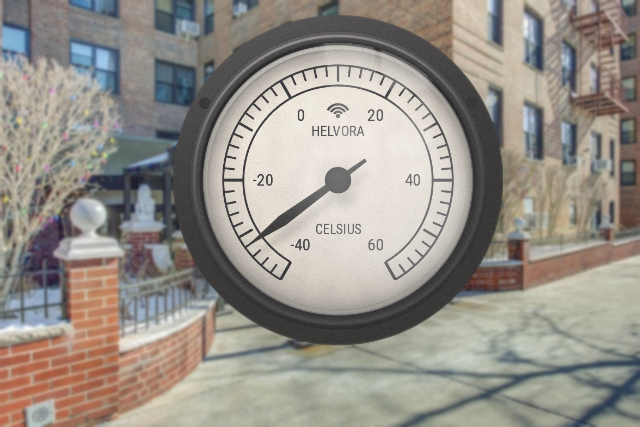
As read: value=-32 unit=°C
